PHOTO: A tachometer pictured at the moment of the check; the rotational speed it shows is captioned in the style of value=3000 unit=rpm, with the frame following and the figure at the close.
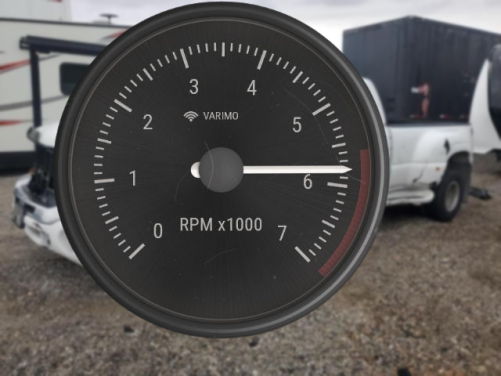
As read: value=5800 unit=rpm
